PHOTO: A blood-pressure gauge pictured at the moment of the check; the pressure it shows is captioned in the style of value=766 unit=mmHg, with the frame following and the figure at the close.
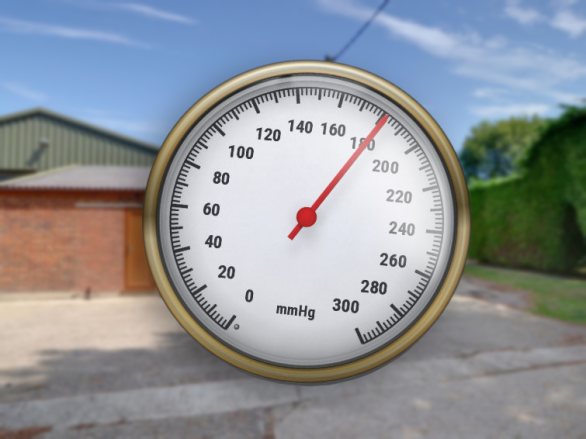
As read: value=182 unit=mmHg
